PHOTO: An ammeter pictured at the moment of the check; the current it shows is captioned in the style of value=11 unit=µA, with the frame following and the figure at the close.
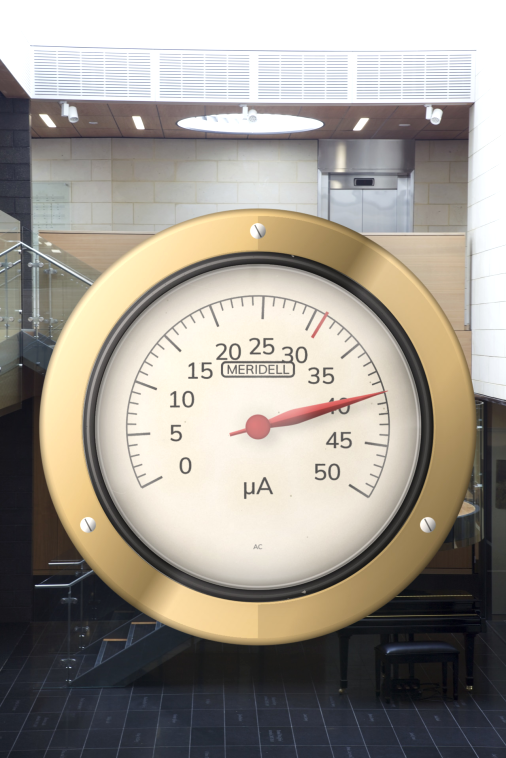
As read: value=40 unit=µA
